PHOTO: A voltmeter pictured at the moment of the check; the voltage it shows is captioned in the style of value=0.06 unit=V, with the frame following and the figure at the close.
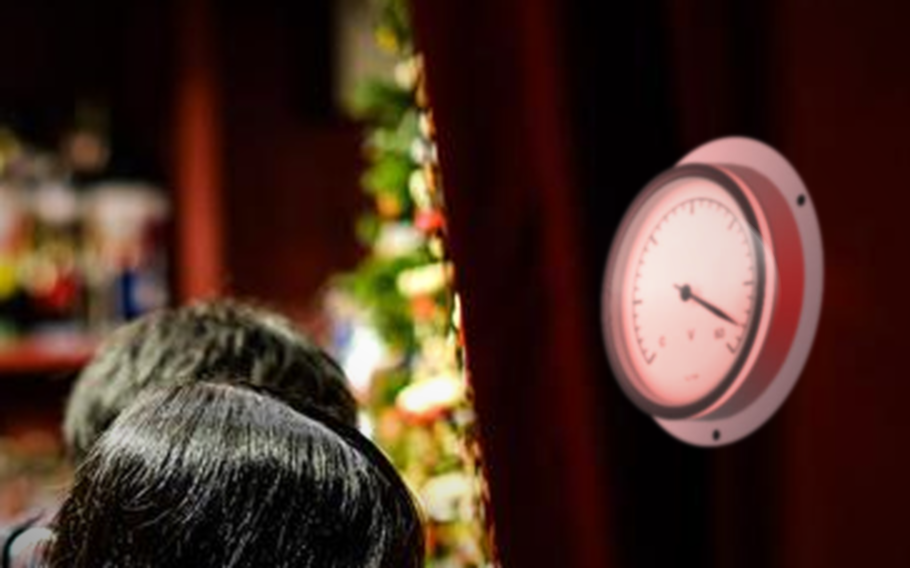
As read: value=56 unit=V
